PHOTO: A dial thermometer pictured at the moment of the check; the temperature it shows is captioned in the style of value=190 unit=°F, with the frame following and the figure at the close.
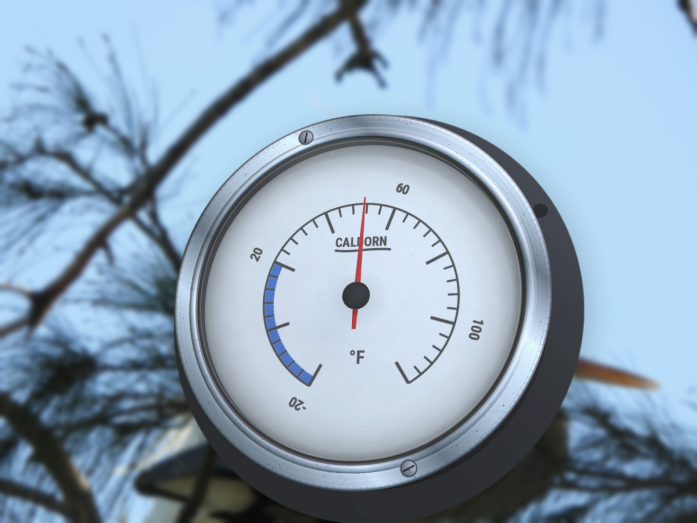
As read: value=52 unit=°F
